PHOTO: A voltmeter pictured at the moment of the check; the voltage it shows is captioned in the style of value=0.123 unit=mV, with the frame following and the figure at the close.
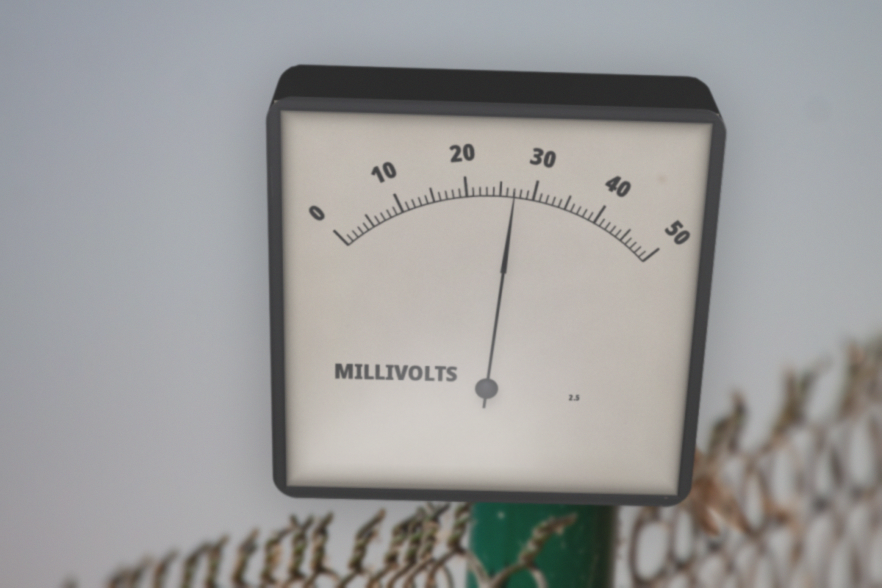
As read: value=27 unit=mV
